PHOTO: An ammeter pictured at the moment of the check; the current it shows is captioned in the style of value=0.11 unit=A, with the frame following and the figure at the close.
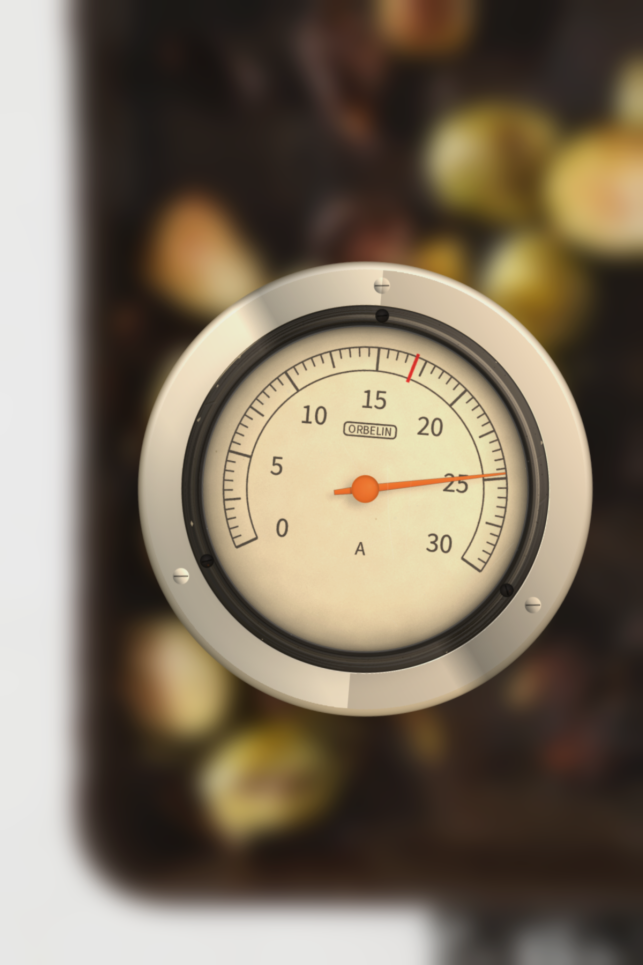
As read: value=24.75 unit=A
